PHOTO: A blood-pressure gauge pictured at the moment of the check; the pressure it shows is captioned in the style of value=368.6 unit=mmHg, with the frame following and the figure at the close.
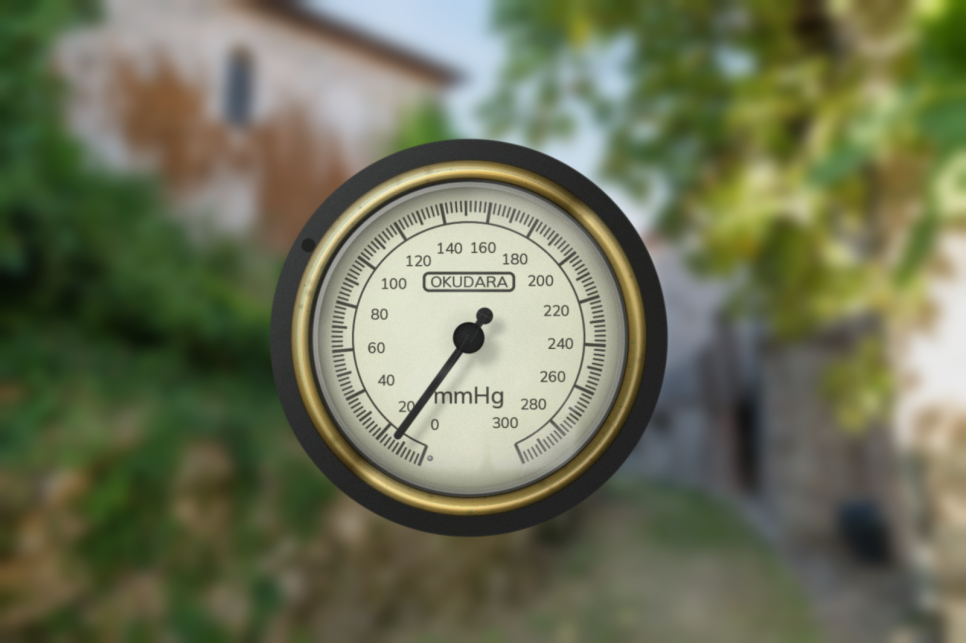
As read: value=14 unit=mmHg
